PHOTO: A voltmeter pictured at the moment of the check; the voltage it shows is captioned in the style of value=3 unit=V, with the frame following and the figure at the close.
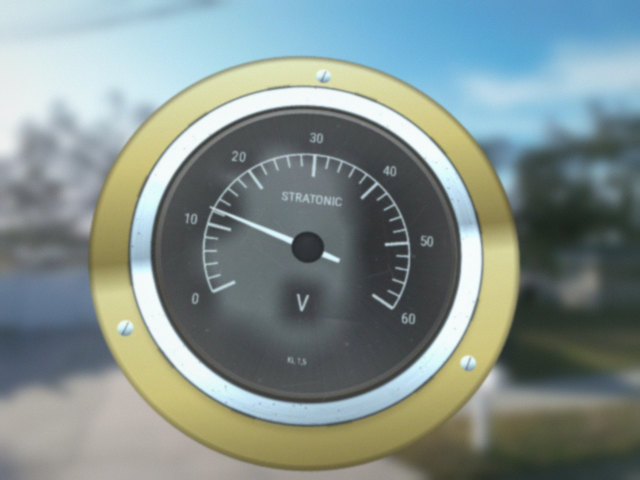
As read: value=12 unit=V
